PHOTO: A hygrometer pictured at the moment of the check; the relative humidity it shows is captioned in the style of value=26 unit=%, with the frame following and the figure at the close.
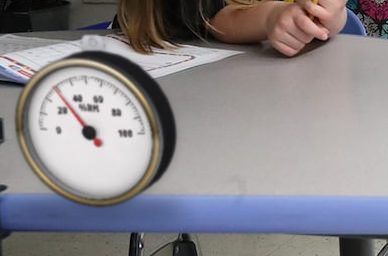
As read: value=30 unit=%
